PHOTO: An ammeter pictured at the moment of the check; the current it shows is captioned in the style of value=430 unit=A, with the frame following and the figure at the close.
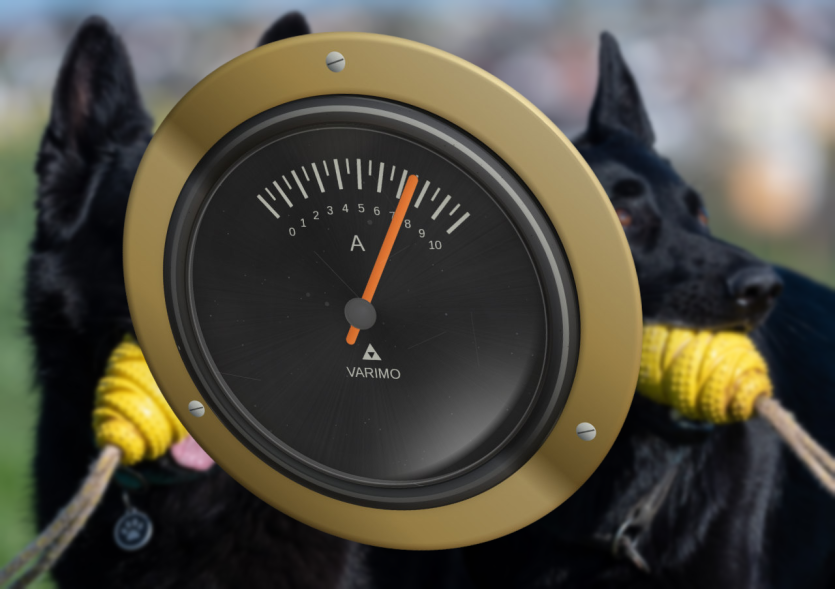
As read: value=7.5 unit=A
